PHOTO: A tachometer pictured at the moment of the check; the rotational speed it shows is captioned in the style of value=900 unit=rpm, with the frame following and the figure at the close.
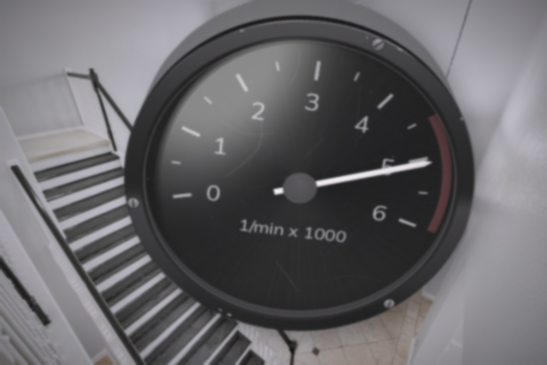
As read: value=5000 unit=rpm
